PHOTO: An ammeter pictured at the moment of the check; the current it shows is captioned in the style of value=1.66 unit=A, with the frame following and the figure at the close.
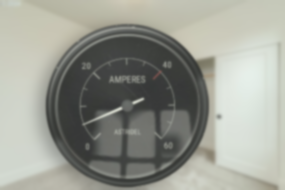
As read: value=5 unit=A
